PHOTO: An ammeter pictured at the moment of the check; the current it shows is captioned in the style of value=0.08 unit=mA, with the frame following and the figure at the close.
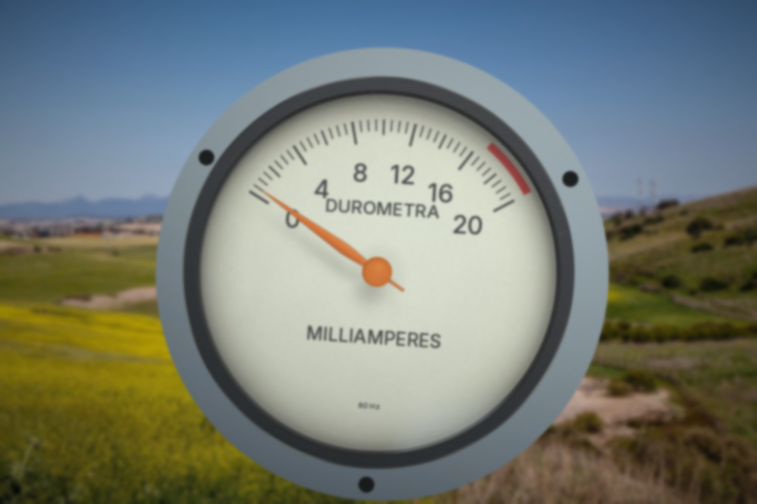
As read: value=0.5 unit=mA
